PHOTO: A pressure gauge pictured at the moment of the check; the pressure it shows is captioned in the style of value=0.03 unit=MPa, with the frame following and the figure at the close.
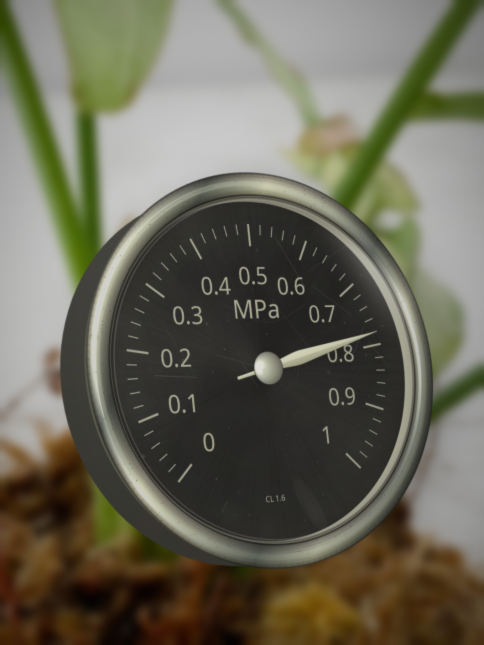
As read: value=0.78 unit=MPa
